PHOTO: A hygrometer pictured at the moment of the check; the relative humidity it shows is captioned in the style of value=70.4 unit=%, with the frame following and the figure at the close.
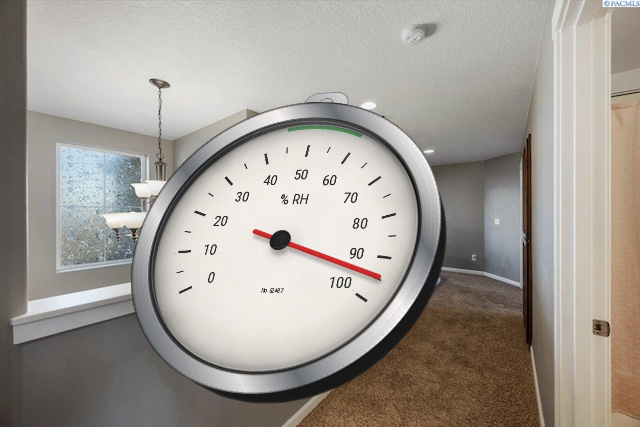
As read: value=95 unit=%
